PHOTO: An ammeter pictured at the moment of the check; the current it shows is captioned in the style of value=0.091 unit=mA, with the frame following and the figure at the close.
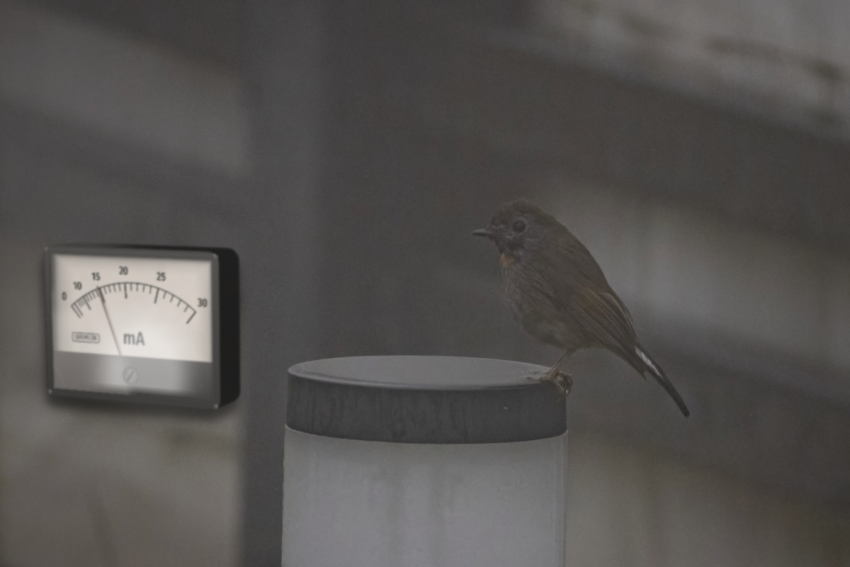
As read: value=15 unit=mA
